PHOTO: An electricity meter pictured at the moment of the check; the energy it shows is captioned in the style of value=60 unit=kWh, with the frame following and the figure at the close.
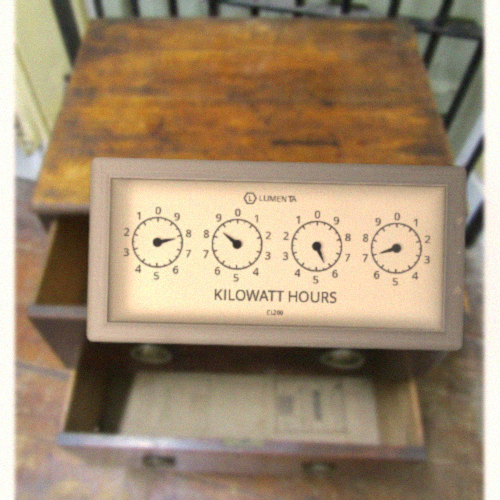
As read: value=7857 unit=kWh
